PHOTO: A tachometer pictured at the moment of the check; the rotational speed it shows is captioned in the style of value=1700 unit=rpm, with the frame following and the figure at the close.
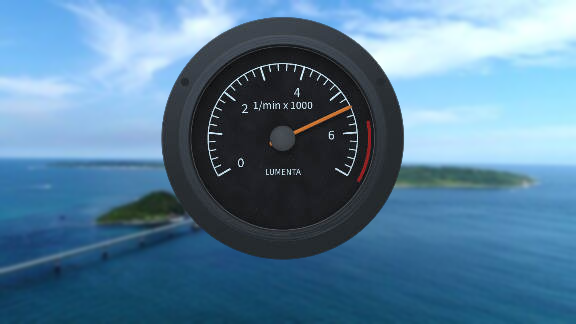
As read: value=5400 unit=rpm
